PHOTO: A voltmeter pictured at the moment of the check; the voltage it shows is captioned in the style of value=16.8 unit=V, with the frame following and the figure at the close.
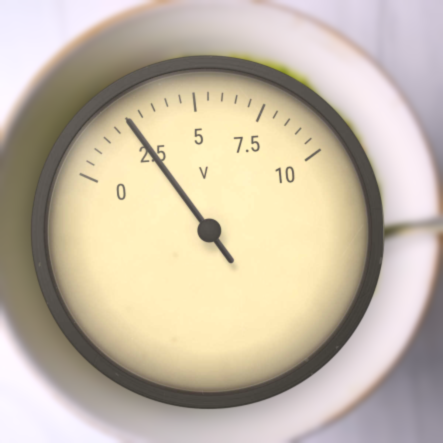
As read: value=2.5 unit=V
